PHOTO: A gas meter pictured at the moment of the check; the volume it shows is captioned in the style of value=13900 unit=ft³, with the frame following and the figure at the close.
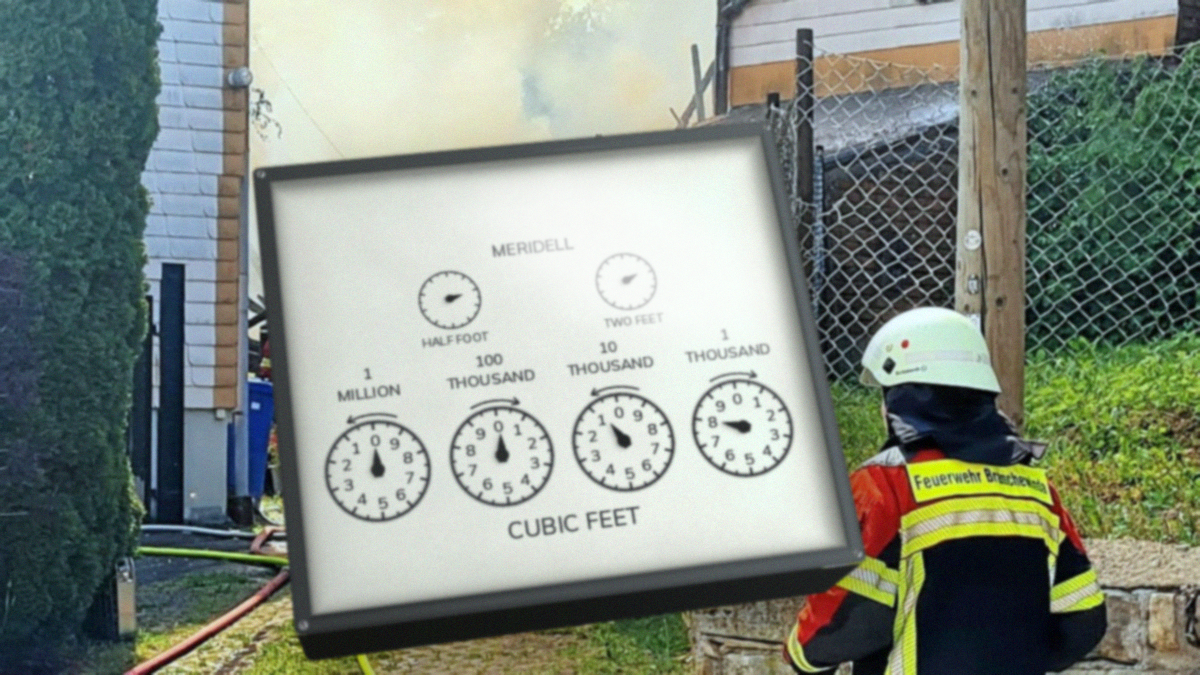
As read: value=800 unit=ft³
